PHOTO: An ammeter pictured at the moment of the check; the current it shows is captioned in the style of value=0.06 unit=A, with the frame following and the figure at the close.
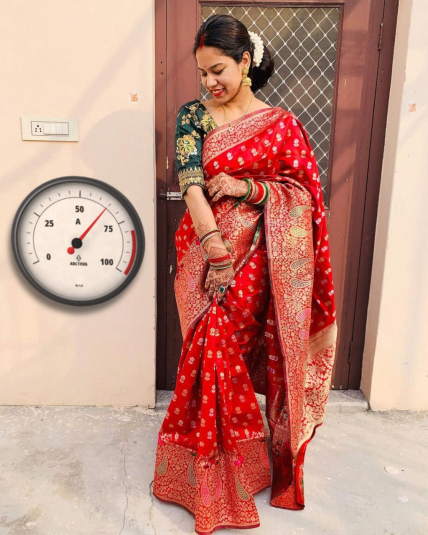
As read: value=65 unit=A
